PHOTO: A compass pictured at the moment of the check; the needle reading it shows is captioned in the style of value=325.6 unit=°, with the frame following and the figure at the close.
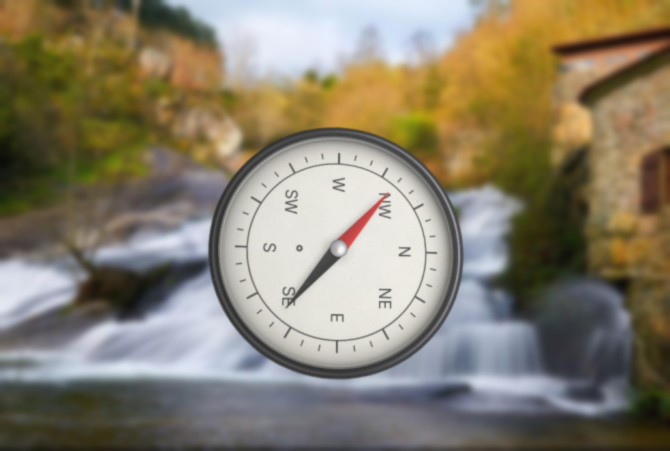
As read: value=310 unit=°
